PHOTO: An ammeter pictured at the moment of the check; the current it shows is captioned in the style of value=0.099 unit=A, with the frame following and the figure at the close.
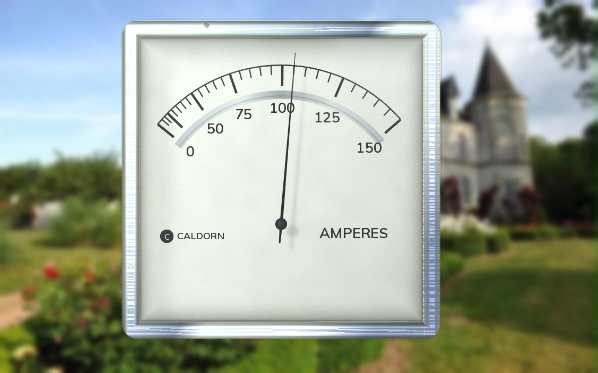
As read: value=105 unit=A
